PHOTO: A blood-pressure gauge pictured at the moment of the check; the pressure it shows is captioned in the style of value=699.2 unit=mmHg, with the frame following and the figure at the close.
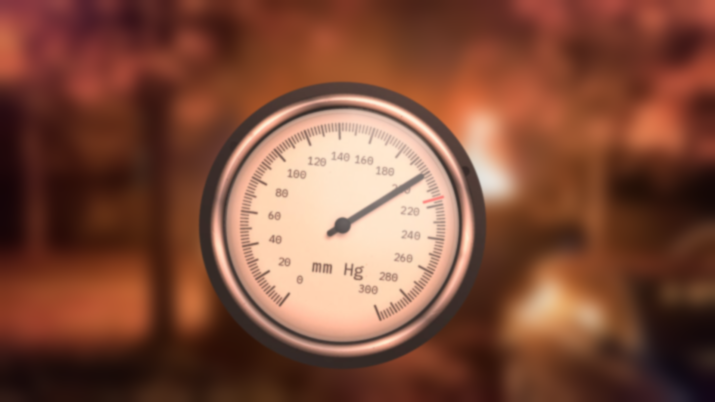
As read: value=200 unit=mmHg
